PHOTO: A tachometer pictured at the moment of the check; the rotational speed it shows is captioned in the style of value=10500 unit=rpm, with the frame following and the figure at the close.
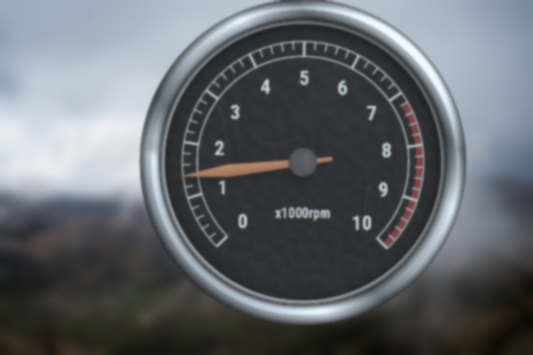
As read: value=1400 unit=rpm
